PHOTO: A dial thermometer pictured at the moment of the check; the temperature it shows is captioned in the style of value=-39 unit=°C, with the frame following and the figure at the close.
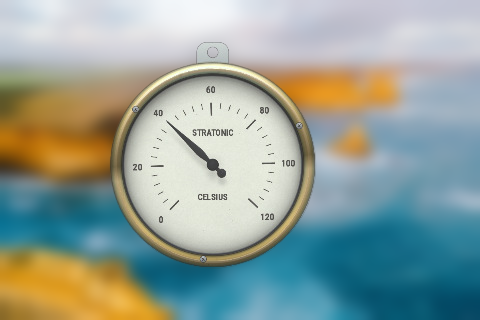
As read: value=40 unit=°C
